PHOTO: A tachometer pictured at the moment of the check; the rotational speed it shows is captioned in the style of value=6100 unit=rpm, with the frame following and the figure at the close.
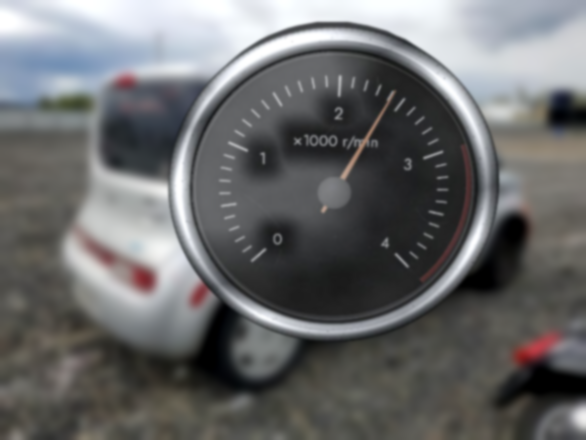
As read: value=2400 unit=rpm
